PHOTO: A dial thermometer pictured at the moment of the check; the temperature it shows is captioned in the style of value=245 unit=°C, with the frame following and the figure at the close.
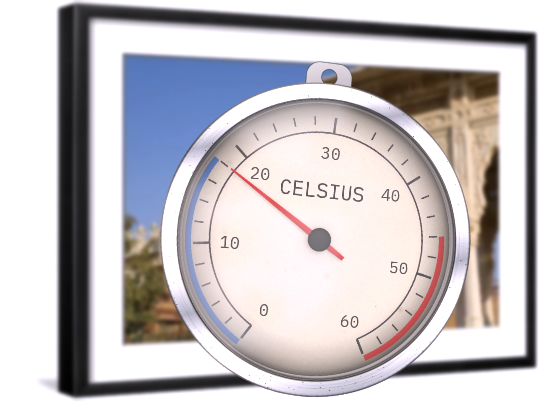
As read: value=18 unit=°C
